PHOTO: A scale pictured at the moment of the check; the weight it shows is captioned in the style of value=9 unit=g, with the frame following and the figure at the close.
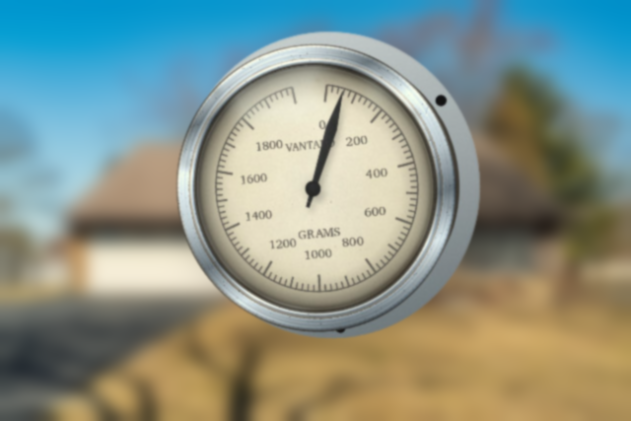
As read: value=60 unit=g
